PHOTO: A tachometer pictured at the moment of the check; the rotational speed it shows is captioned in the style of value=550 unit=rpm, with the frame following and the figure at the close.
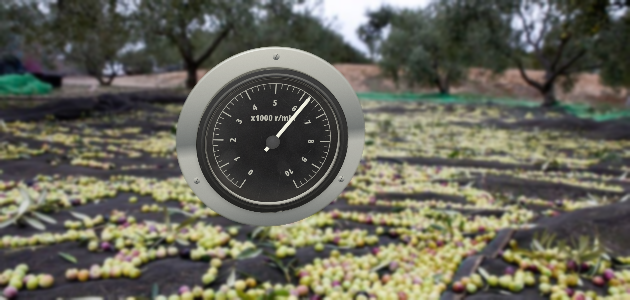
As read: value=6200 unit=rpm
